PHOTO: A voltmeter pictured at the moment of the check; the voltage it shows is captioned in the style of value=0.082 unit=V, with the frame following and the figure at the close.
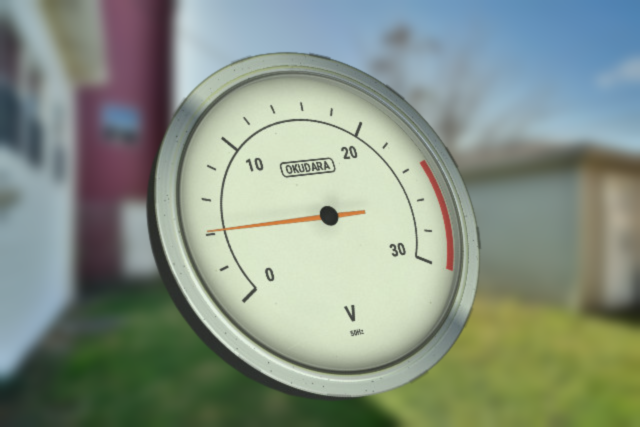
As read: value=4 unit=V
